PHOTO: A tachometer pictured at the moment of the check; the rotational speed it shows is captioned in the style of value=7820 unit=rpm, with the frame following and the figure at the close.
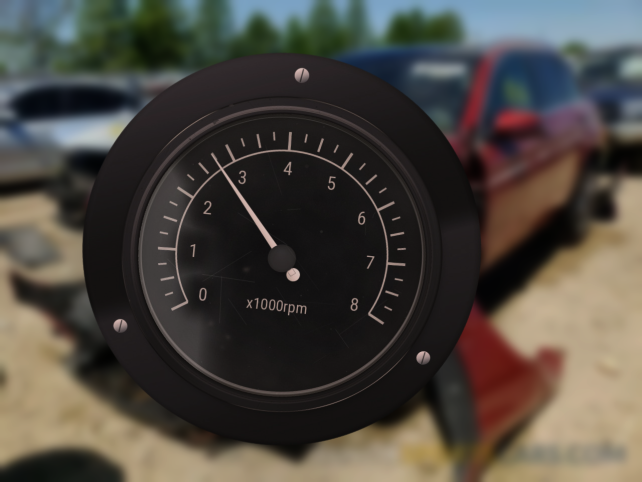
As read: value=2750 unit=rpm
